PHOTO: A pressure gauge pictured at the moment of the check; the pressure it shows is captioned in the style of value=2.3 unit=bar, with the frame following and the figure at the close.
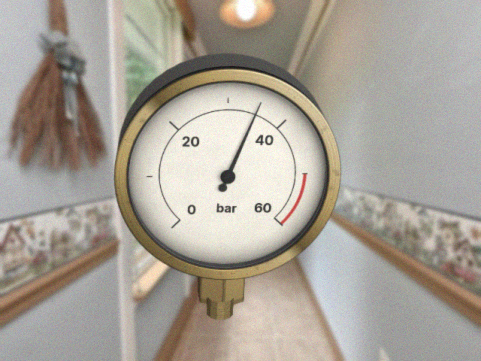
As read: value=35 unit=bar
